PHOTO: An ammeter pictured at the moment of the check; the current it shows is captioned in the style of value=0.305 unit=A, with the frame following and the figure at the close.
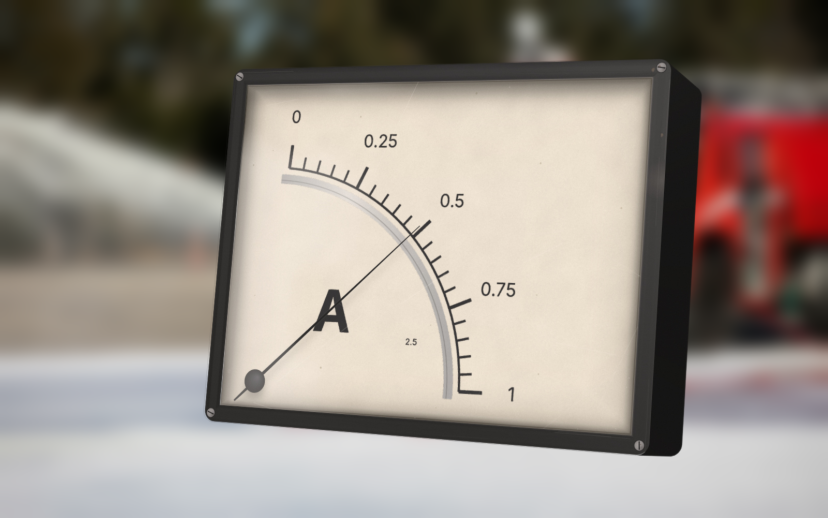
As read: value=0.5 unit=A
